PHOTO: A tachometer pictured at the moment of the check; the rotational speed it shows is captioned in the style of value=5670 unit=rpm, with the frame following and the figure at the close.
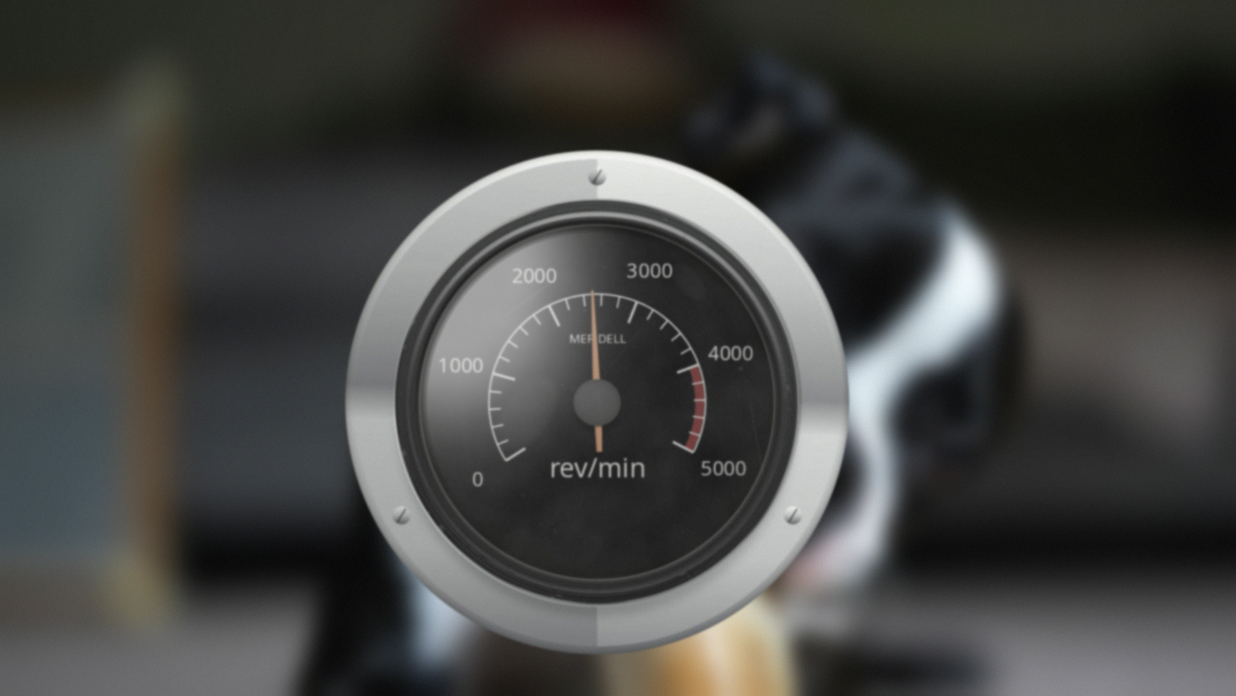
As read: value=2500 unit=rpm
